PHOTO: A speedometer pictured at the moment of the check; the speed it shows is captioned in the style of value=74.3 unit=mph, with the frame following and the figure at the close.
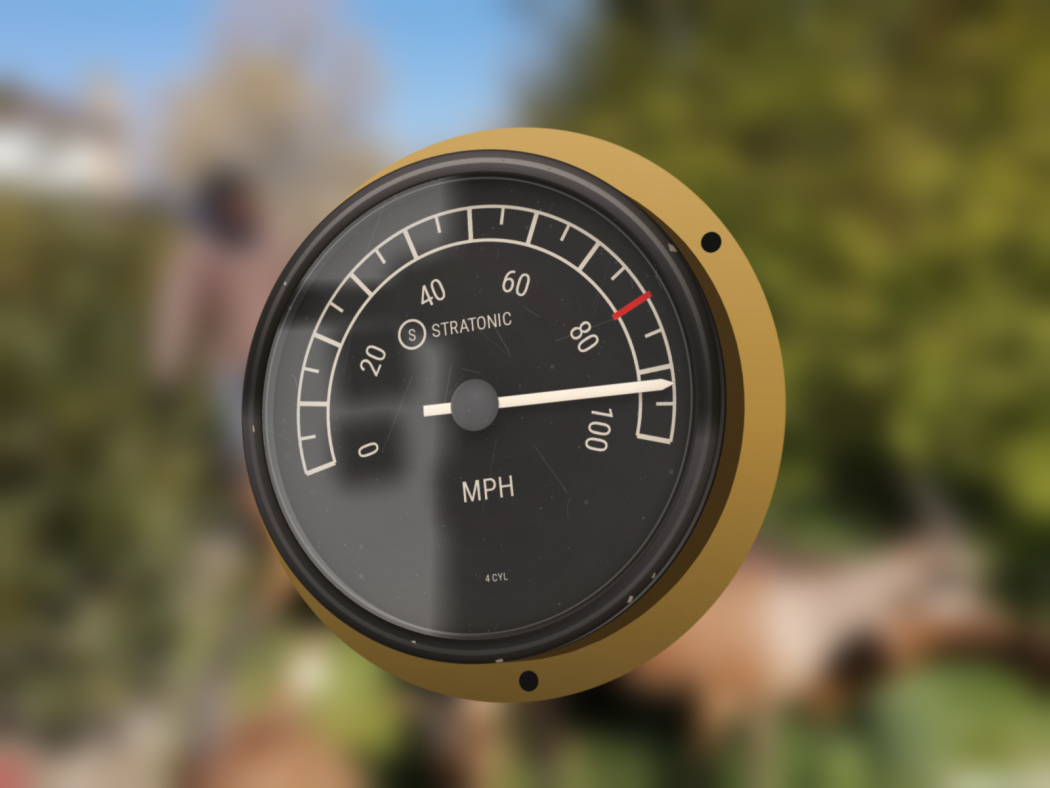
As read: value=92.5 unit=mph
